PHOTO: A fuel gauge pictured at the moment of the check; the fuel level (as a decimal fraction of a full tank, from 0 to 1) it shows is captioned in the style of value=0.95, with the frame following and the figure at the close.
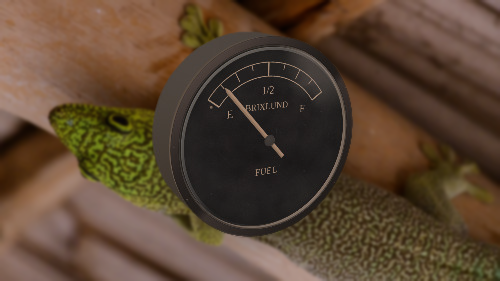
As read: value=0.125
